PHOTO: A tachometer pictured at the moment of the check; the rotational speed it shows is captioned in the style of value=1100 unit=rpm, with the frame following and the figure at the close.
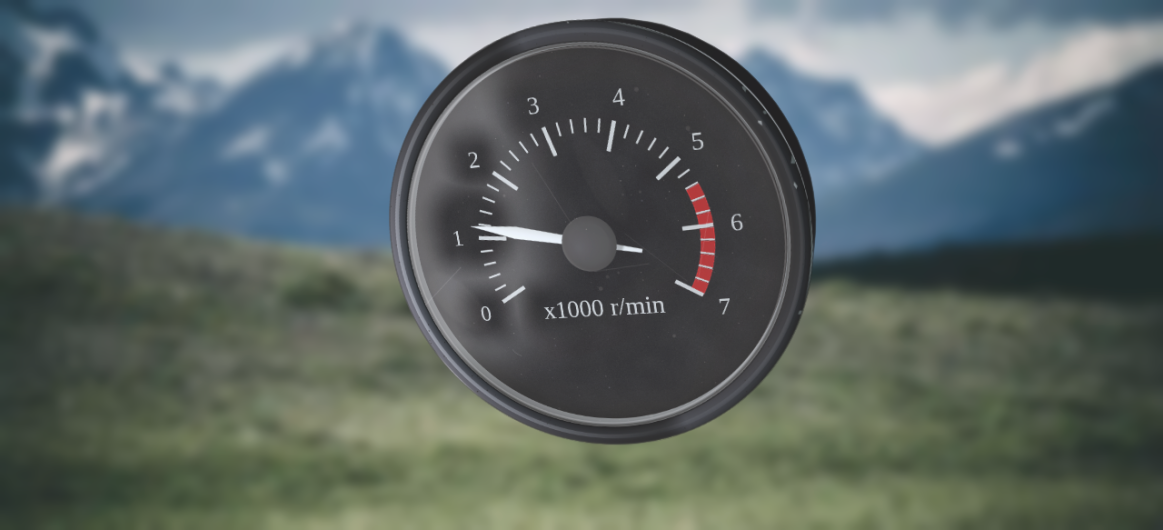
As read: value=1200 unit=rpm
